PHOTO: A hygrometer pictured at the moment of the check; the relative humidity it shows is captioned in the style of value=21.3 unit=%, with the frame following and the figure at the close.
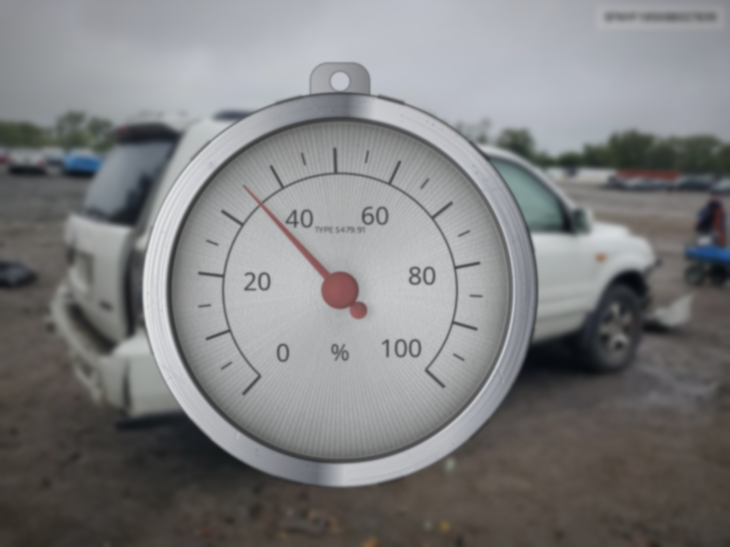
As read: value=35 unit=%
